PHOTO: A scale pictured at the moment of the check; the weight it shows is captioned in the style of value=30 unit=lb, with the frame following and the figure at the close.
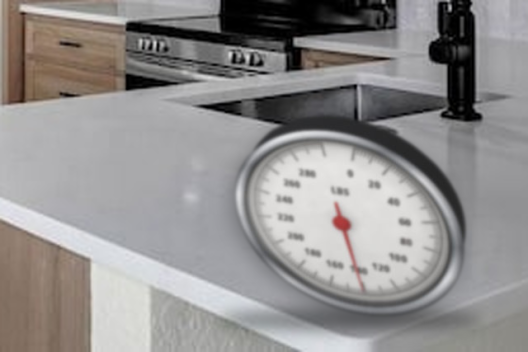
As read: value=140 unit=lb
